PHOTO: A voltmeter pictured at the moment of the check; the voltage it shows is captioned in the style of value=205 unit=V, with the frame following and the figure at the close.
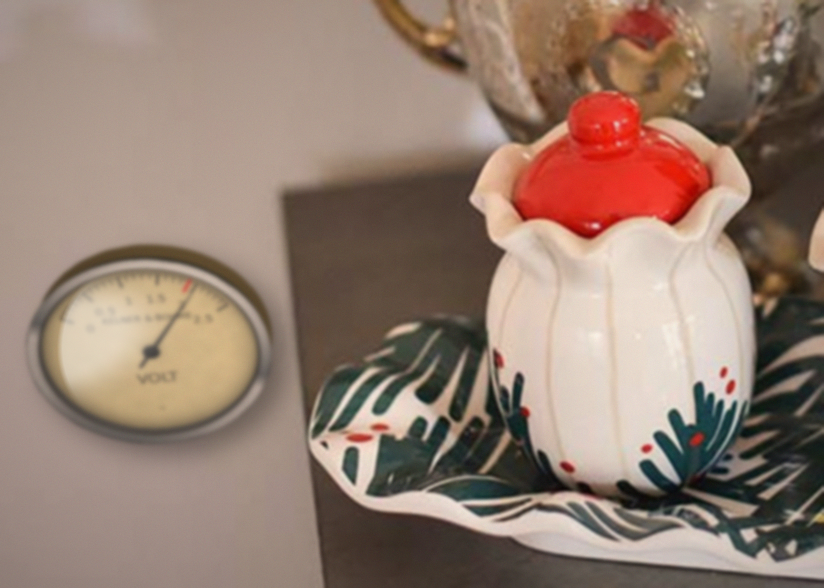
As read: value=2 unit=V
